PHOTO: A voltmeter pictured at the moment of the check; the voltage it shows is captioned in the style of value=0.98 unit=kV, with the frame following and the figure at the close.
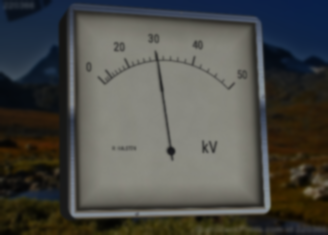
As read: value=30 unit=kV
